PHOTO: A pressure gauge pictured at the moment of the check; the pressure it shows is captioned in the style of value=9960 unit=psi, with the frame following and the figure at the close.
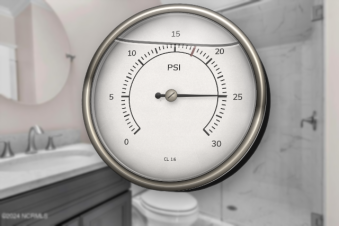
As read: value=25 unit=psi
